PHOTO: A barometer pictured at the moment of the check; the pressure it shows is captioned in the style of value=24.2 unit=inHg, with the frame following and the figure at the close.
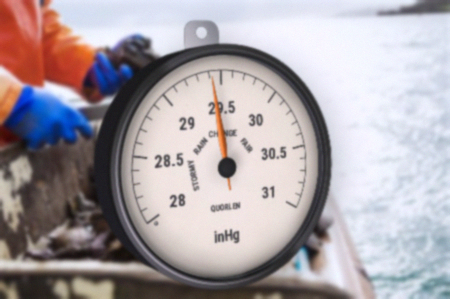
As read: value=29.4 unit=inHg
